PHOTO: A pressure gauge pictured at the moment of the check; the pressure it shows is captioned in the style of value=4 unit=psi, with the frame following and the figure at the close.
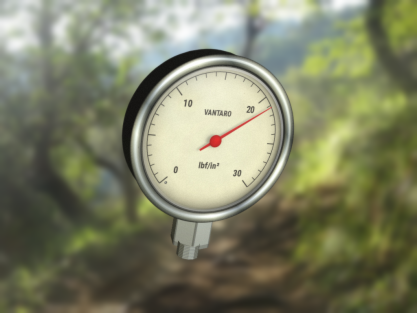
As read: value=21 unit=psi
